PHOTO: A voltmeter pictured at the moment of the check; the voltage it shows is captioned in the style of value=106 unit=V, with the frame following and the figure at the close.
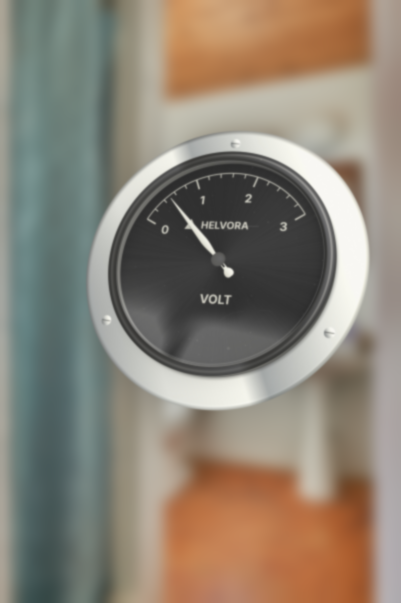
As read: value=0.5 unit=V
